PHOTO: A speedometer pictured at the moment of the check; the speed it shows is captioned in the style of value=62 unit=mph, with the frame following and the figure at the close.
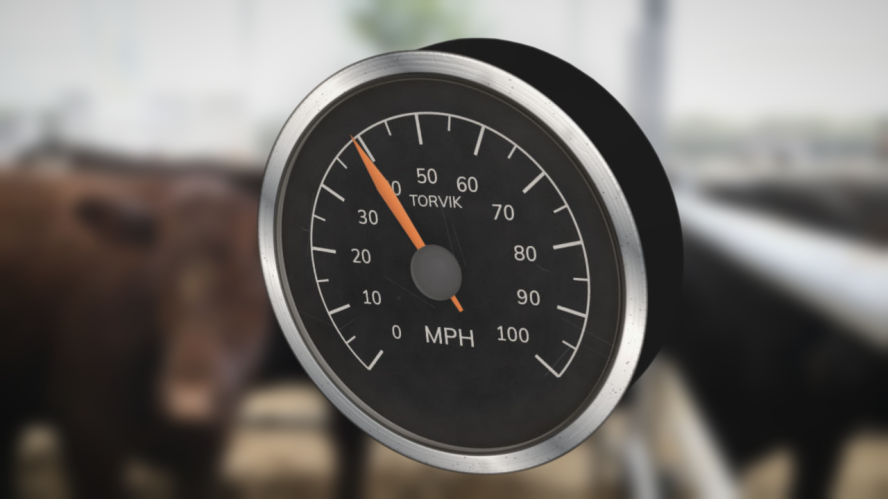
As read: value=40 unit=mph
